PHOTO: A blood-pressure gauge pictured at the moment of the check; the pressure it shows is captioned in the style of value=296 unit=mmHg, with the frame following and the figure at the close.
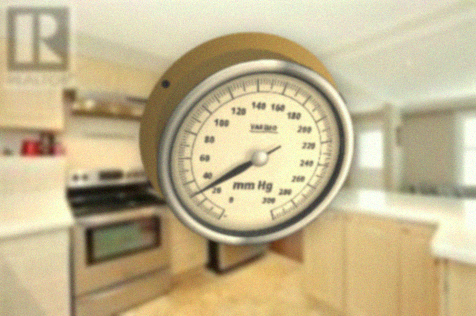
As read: value=30 unit=mmHg
